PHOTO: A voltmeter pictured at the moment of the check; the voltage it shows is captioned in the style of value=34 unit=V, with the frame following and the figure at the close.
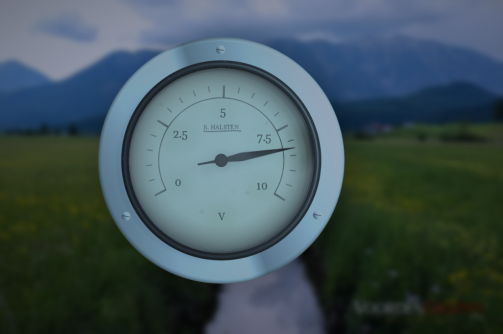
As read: value=8.25 unit=V
